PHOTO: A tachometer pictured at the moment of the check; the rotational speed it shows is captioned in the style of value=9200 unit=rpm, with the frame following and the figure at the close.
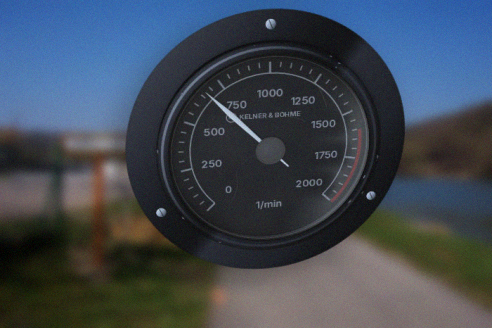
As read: value=675 unit=rpm
